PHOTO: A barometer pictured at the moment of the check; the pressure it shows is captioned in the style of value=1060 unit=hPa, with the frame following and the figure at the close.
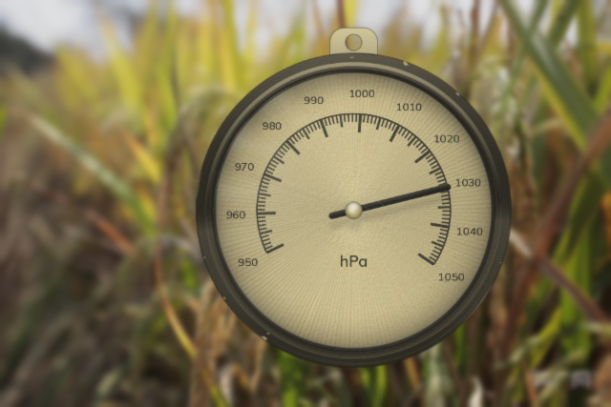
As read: value=1030 unit=hPa
